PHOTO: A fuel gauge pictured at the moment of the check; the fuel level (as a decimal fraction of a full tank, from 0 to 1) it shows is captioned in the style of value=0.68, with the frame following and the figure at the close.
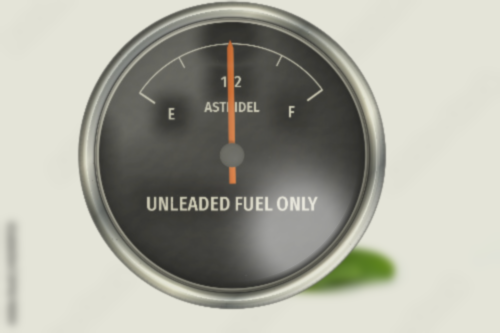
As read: value=0.5
